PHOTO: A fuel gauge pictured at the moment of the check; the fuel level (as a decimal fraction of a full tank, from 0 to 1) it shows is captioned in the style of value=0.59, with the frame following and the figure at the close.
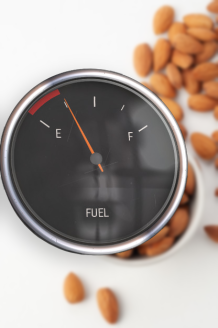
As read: value=0.25
